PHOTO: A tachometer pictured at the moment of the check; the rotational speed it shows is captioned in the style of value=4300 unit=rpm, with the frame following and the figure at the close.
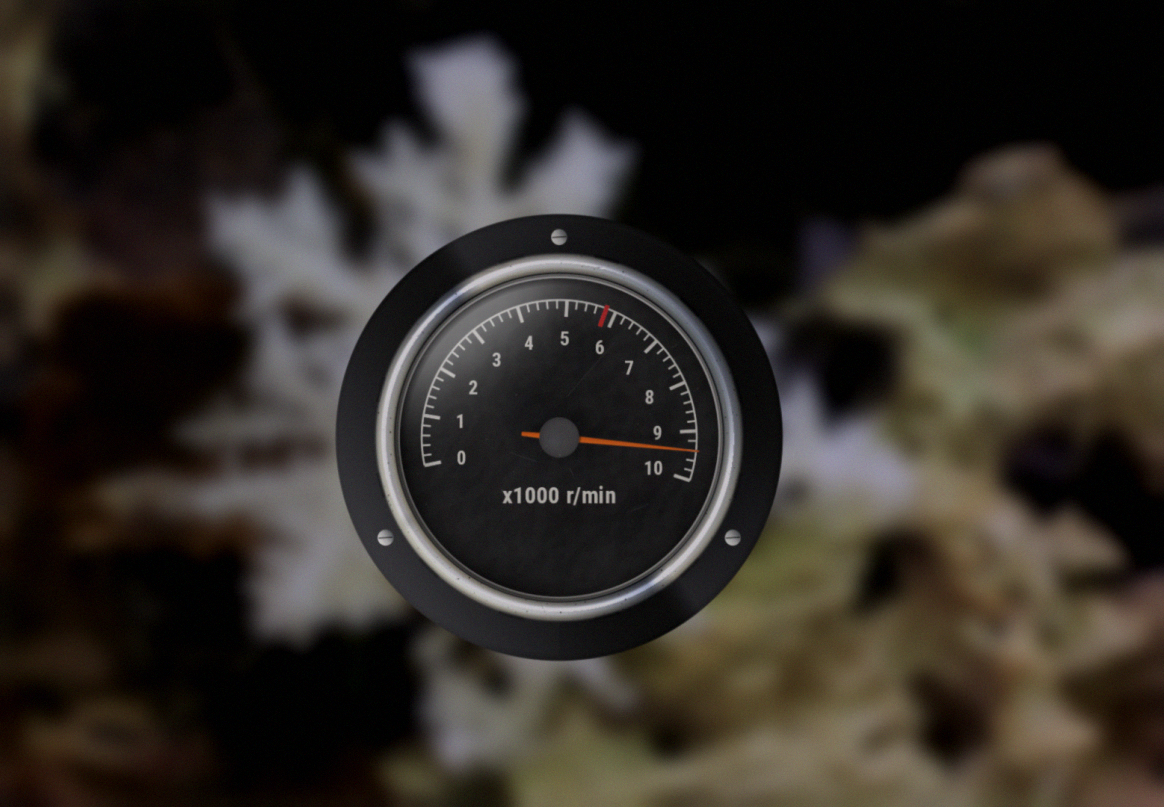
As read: value=9400 unit=rpm
